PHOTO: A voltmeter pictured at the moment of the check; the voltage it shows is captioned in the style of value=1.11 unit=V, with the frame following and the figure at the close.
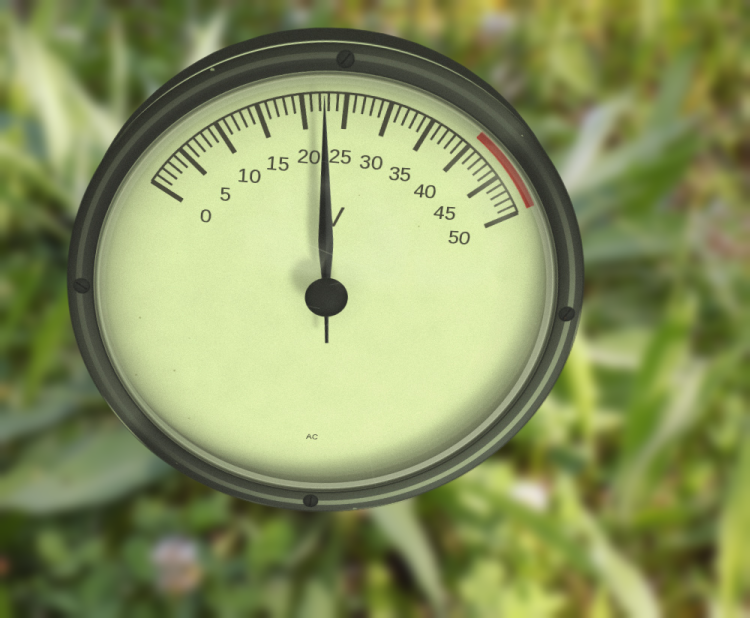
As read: value=22.5 unit=V
